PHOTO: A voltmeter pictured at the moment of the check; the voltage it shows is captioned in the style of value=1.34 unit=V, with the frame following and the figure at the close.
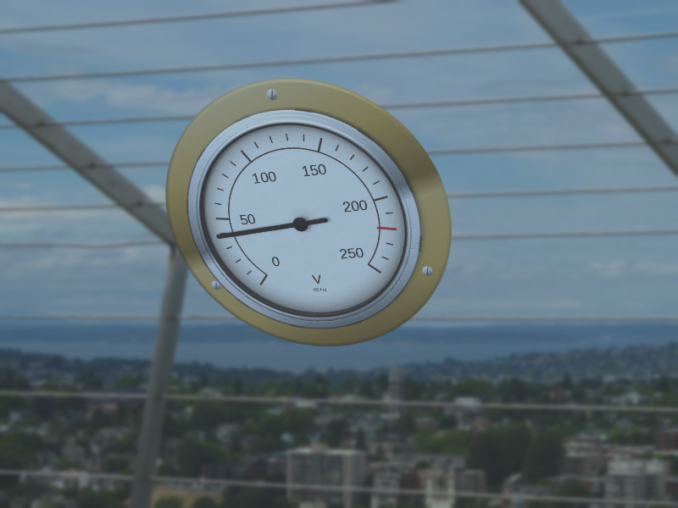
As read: value=40 unit=V
